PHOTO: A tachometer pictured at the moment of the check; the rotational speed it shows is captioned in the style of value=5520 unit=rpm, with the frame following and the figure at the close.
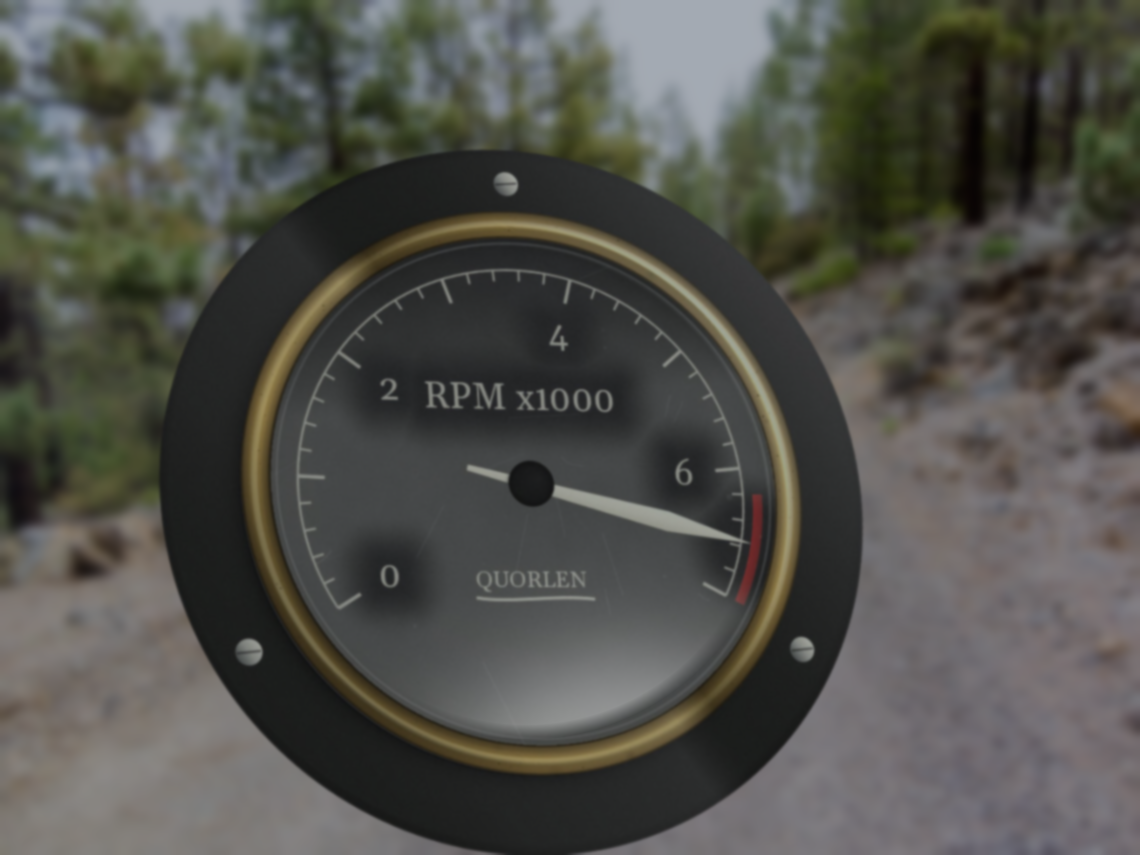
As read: value=6600 unit=rpm
